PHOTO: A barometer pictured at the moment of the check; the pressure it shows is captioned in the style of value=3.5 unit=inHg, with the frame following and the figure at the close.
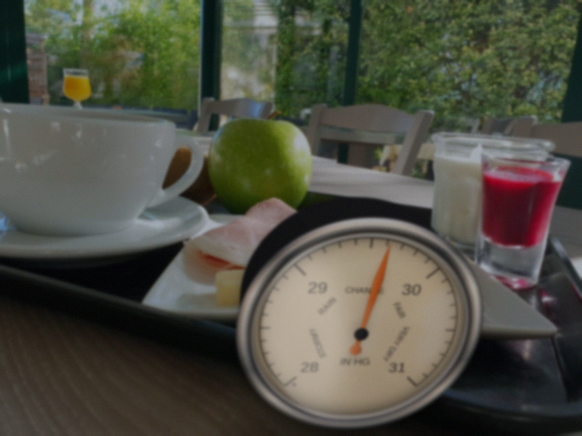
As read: value=29.6 unit=inHg
